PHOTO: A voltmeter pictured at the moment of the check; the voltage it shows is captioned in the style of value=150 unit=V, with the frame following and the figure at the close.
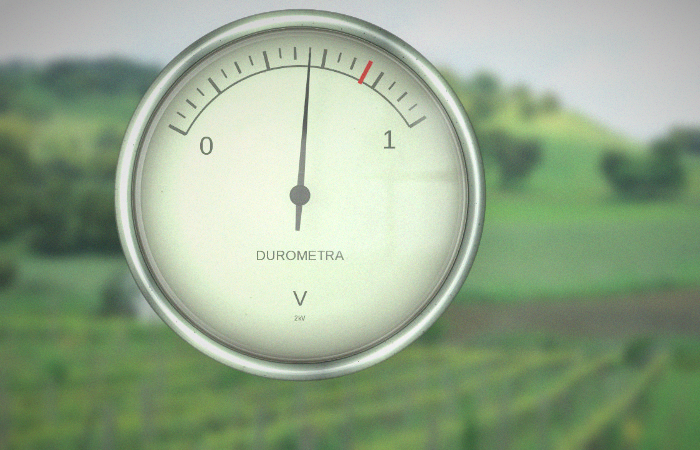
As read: value=0.55 unit=V
